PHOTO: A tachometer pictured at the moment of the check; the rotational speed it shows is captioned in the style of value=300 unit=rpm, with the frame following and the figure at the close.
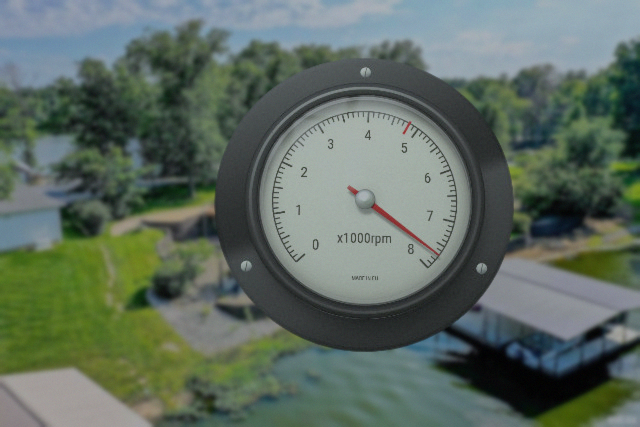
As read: value=7700 unit=rpm
